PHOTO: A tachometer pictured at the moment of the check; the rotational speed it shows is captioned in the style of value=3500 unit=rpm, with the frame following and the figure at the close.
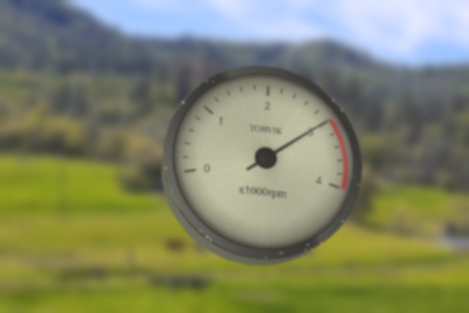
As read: value=3000 unit=rpm
